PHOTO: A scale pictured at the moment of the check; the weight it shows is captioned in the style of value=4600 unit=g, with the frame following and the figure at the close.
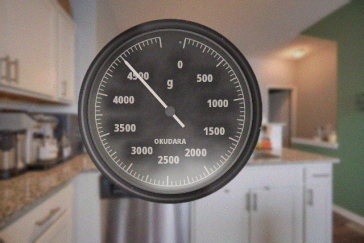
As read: value=4500 unit=g
